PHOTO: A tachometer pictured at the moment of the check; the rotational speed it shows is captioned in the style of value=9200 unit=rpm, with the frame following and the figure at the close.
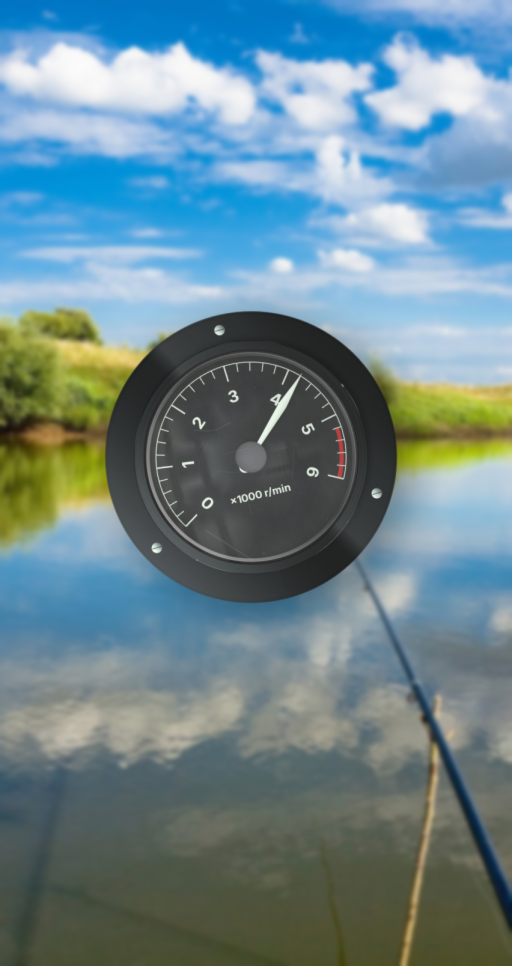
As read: value=4200 unit=rpm
